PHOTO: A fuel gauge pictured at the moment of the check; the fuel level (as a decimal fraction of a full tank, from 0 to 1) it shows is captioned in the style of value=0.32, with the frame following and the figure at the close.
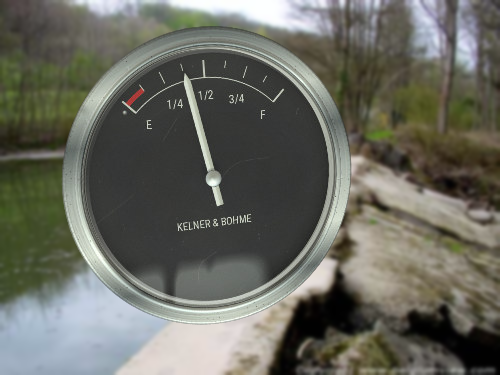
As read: value=0.375
